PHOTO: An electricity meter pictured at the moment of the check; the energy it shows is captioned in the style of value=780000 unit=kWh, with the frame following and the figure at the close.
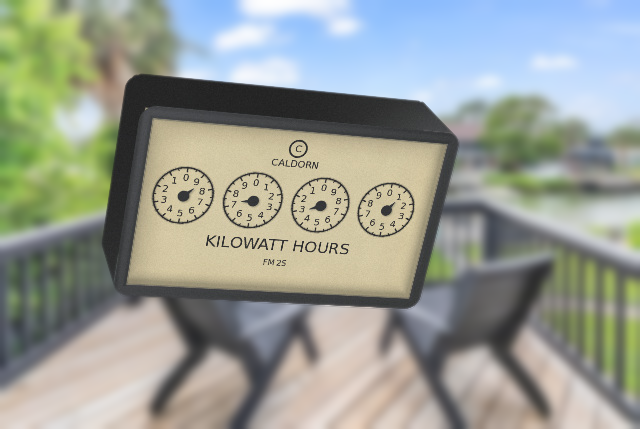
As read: value=8731 unit=kWh
